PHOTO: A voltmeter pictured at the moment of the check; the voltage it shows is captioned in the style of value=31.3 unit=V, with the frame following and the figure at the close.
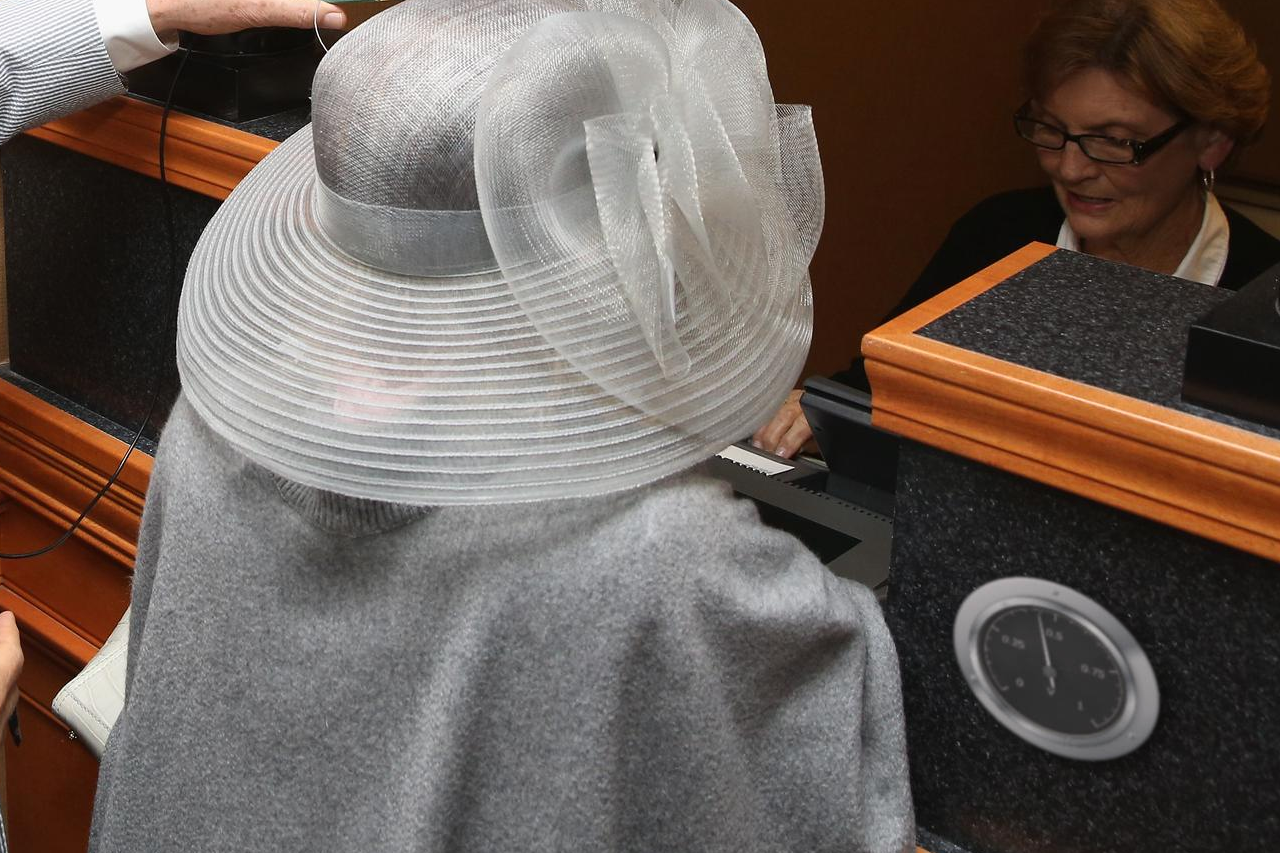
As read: value=0.45 unit=V
